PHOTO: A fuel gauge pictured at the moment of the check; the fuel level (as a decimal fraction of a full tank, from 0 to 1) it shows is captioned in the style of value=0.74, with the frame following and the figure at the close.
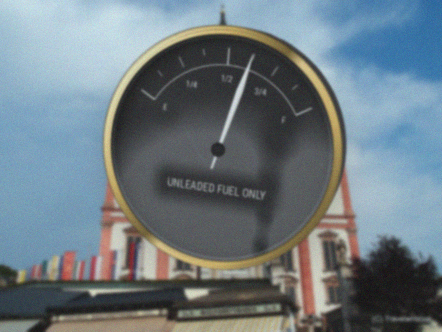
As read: value=0.625
